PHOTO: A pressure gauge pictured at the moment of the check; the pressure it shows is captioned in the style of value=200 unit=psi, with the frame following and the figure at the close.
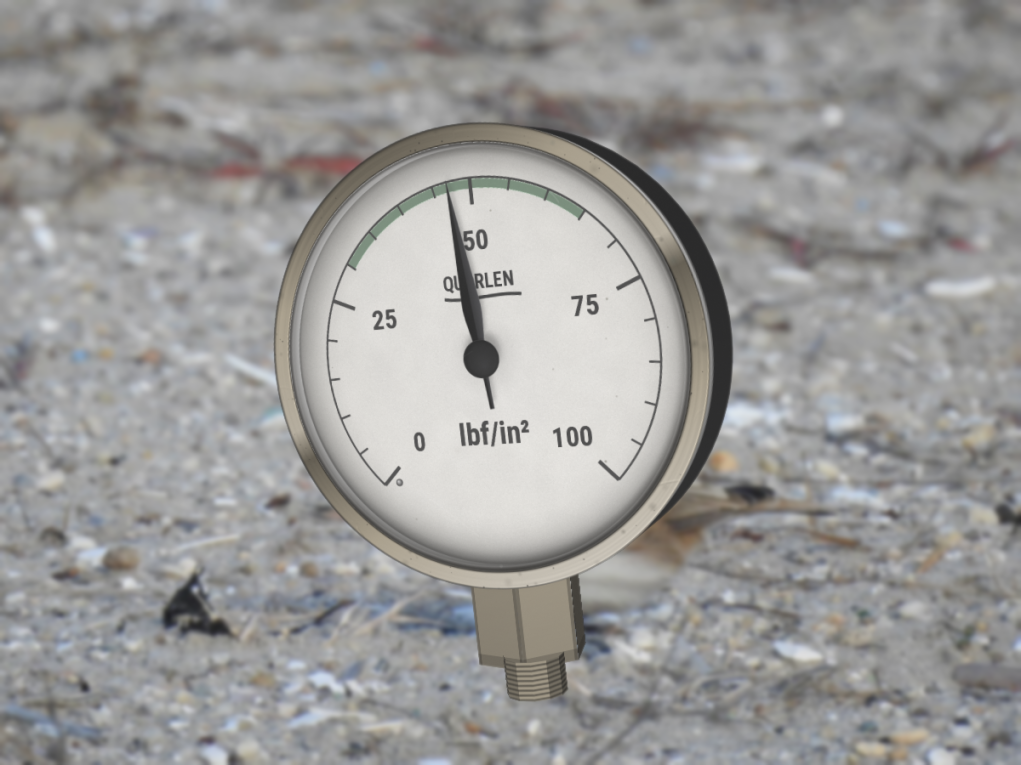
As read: value=47.5 unit=psi
